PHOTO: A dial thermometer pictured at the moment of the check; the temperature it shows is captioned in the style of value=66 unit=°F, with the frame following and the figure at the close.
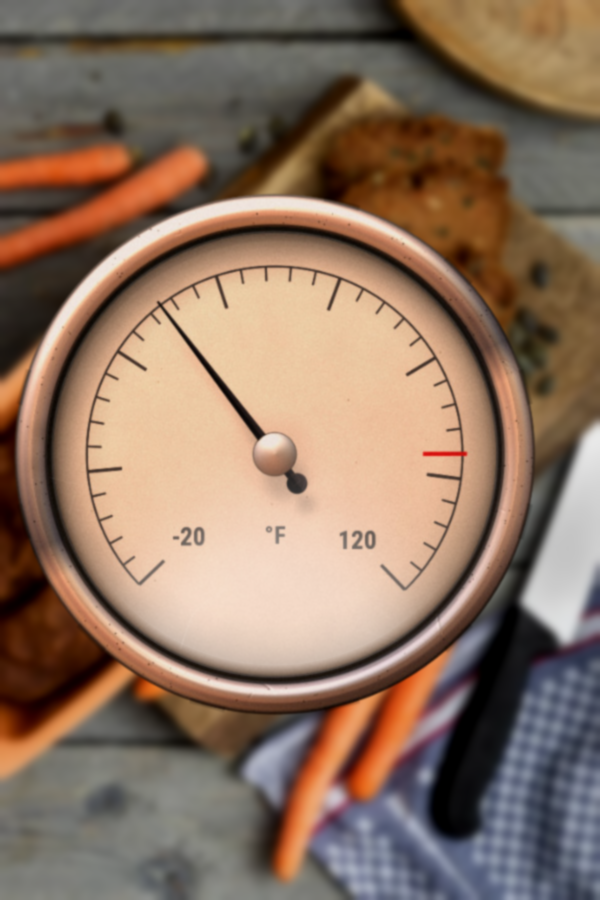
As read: value=30 unit=°F
